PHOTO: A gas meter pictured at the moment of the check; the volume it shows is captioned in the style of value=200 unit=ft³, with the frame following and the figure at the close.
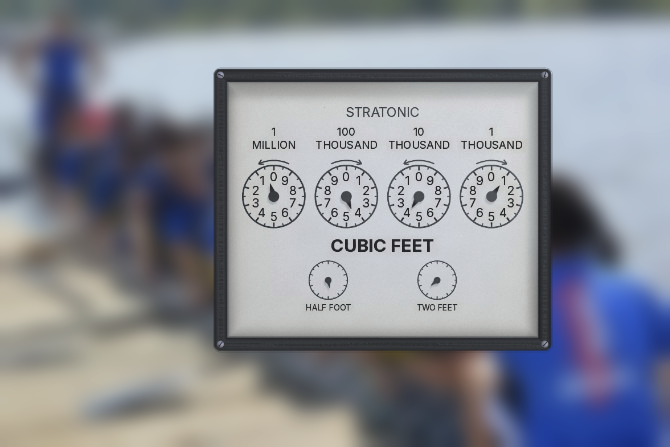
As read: value=44100 unit=ft³
